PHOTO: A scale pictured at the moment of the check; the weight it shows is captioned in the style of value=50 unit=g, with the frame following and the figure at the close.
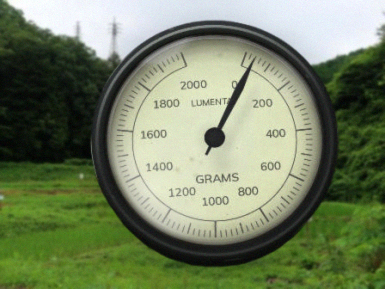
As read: value=40 unit=g
